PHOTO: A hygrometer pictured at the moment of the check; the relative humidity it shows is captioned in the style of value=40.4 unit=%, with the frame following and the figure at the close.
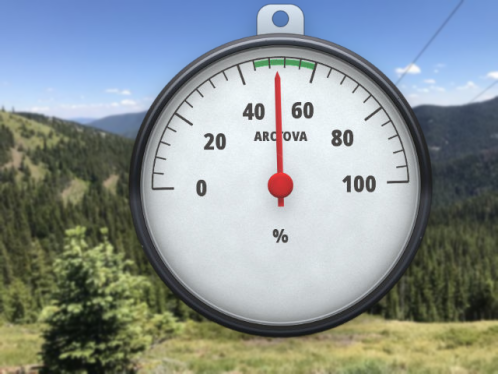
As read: value=50 unit=%
